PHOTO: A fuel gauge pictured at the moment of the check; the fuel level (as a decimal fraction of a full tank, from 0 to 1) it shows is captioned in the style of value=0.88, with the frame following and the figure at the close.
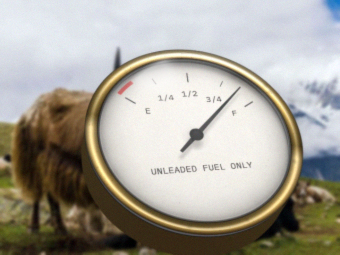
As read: value=0.875
